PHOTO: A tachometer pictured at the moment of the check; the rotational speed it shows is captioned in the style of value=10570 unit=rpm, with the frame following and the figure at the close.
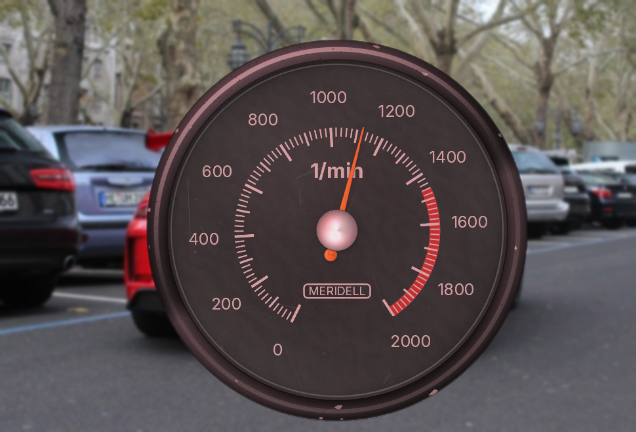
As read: value=1120 unit=rpm
